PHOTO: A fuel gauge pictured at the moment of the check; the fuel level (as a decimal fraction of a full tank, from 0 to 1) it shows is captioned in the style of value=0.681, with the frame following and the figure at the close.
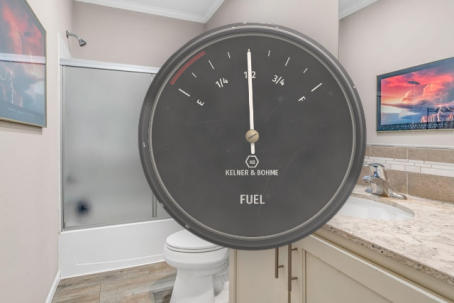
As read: value=0.5
